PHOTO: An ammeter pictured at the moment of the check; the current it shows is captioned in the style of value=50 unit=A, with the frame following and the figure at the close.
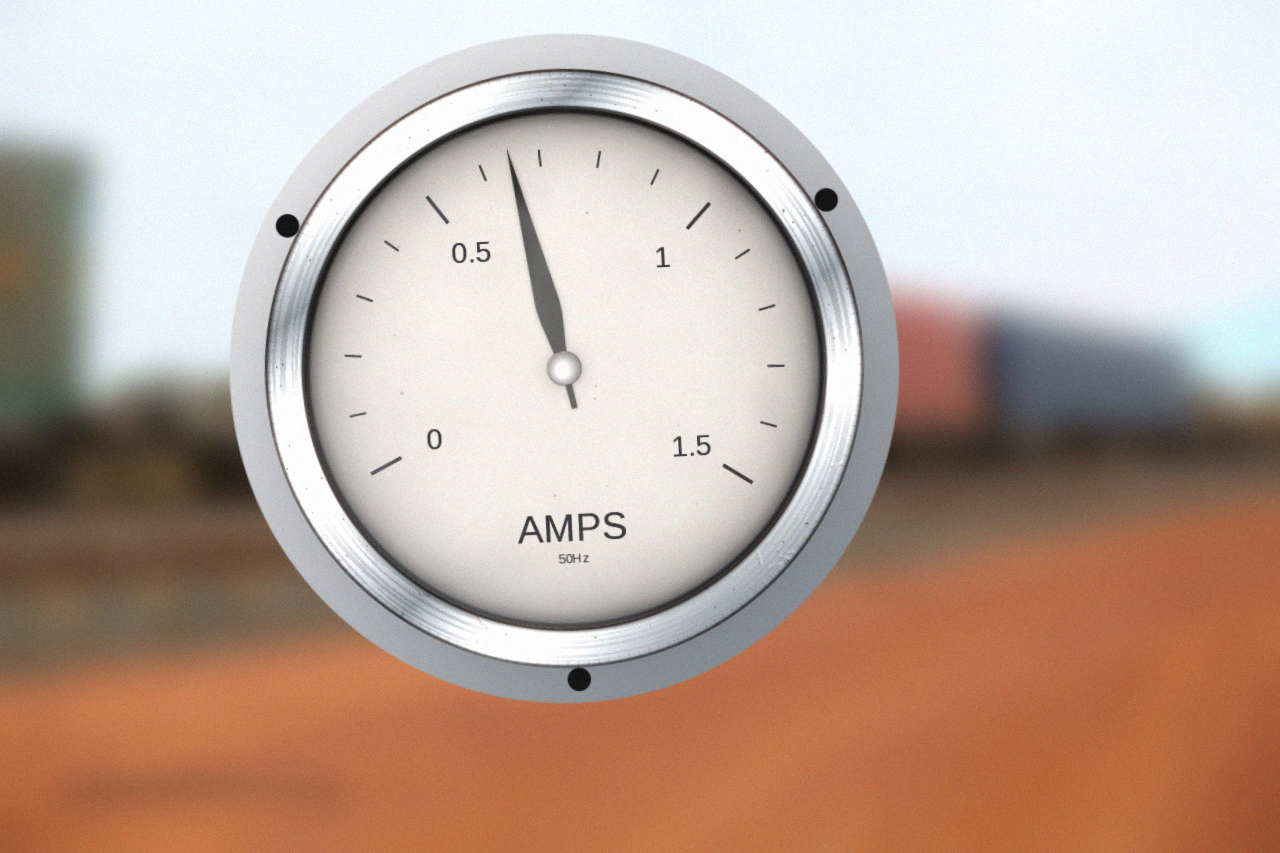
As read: value=0.65 unit=A
